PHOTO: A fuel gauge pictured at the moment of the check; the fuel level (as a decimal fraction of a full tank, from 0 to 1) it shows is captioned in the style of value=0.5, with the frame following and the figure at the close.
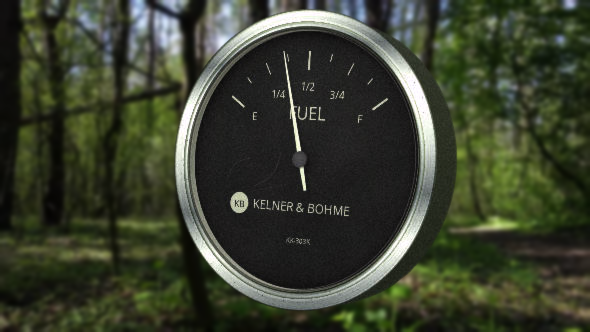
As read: value=0.375
